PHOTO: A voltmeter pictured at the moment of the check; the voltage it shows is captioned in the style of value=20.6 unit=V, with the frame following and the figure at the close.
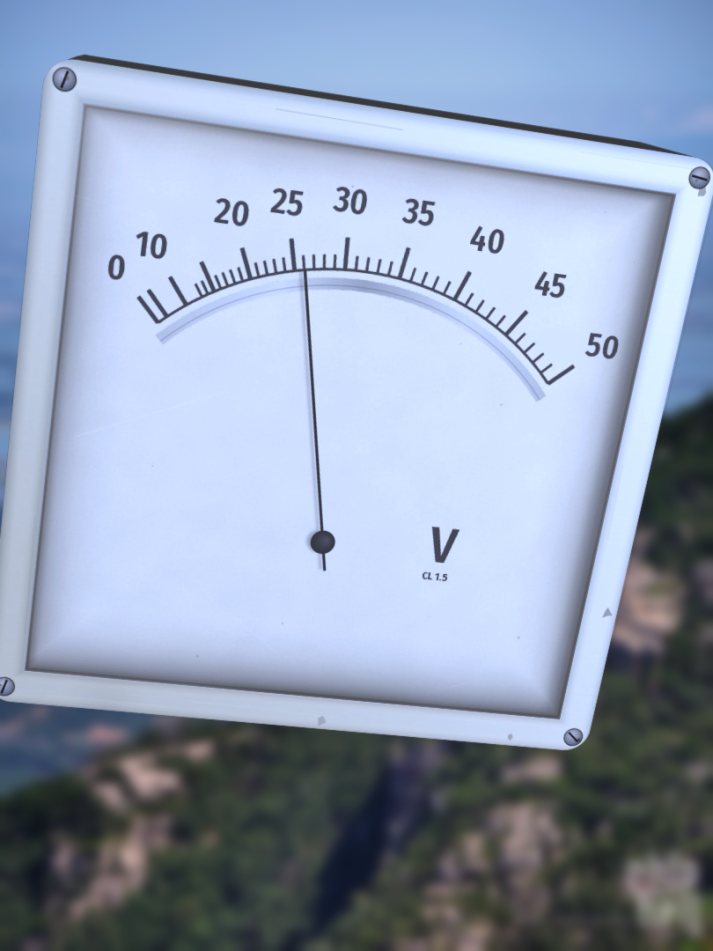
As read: value=26 unit=V
